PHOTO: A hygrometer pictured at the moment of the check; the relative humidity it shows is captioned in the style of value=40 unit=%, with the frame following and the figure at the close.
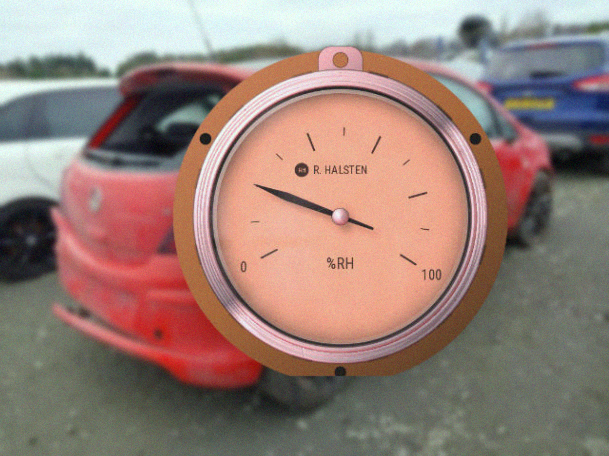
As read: value=20 unit=%
